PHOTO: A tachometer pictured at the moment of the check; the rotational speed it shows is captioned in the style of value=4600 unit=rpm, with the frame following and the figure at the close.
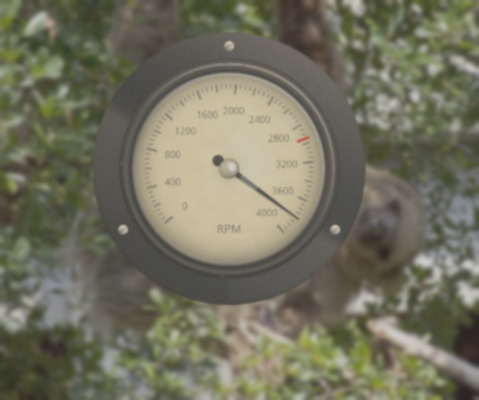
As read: value=3800 unit=rpm
